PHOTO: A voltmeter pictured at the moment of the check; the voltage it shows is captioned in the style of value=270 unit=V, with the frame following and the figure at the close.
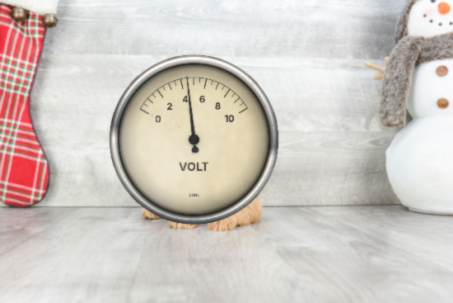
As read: value=4.5 unit=V
